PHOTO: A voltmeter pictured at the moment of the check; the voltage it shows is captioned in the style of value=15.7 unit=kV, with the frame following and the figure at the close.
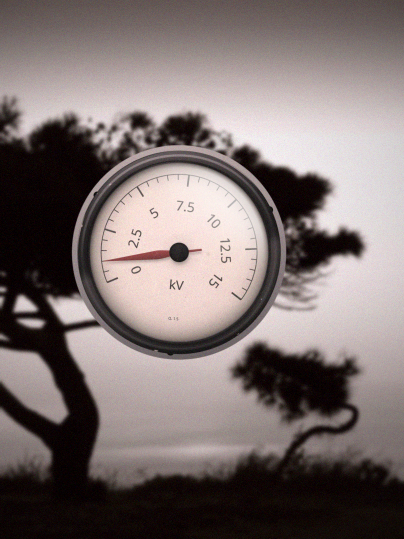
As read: value=1 unit=kV
